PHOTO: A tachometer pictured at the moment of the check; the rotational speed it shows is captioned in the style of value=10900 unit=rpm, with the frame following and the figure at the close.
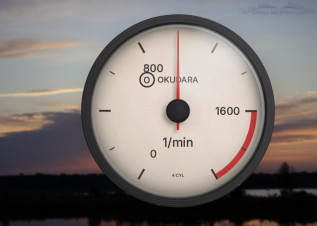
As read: value=1000 unit=rpm
